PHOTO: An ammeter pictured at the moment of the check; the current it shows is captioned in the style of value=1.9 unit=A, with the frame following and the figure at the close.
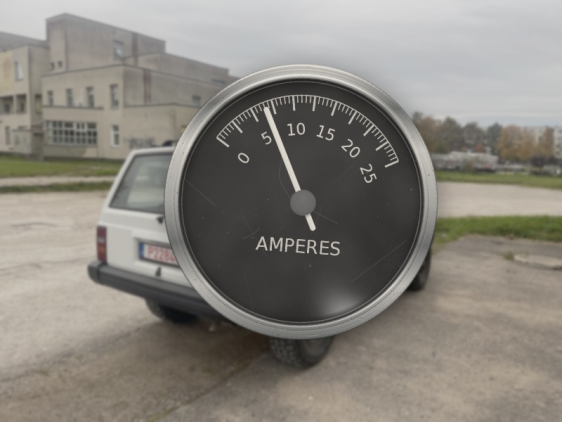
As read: value=6.5 unit=A
